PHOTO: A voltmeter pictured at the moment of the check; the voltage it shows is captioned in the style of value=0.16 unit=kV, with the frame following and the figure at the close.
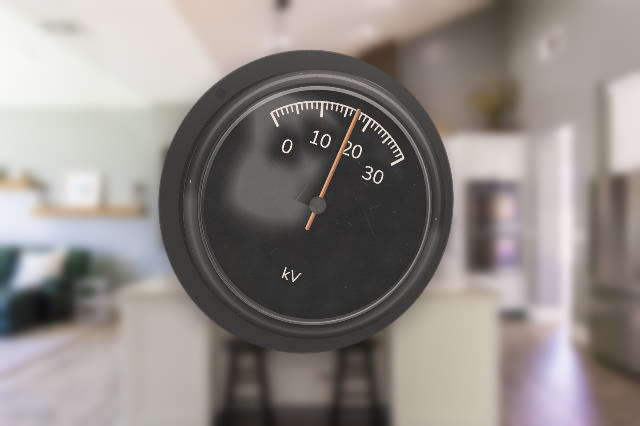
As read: value=17 unit=kV
